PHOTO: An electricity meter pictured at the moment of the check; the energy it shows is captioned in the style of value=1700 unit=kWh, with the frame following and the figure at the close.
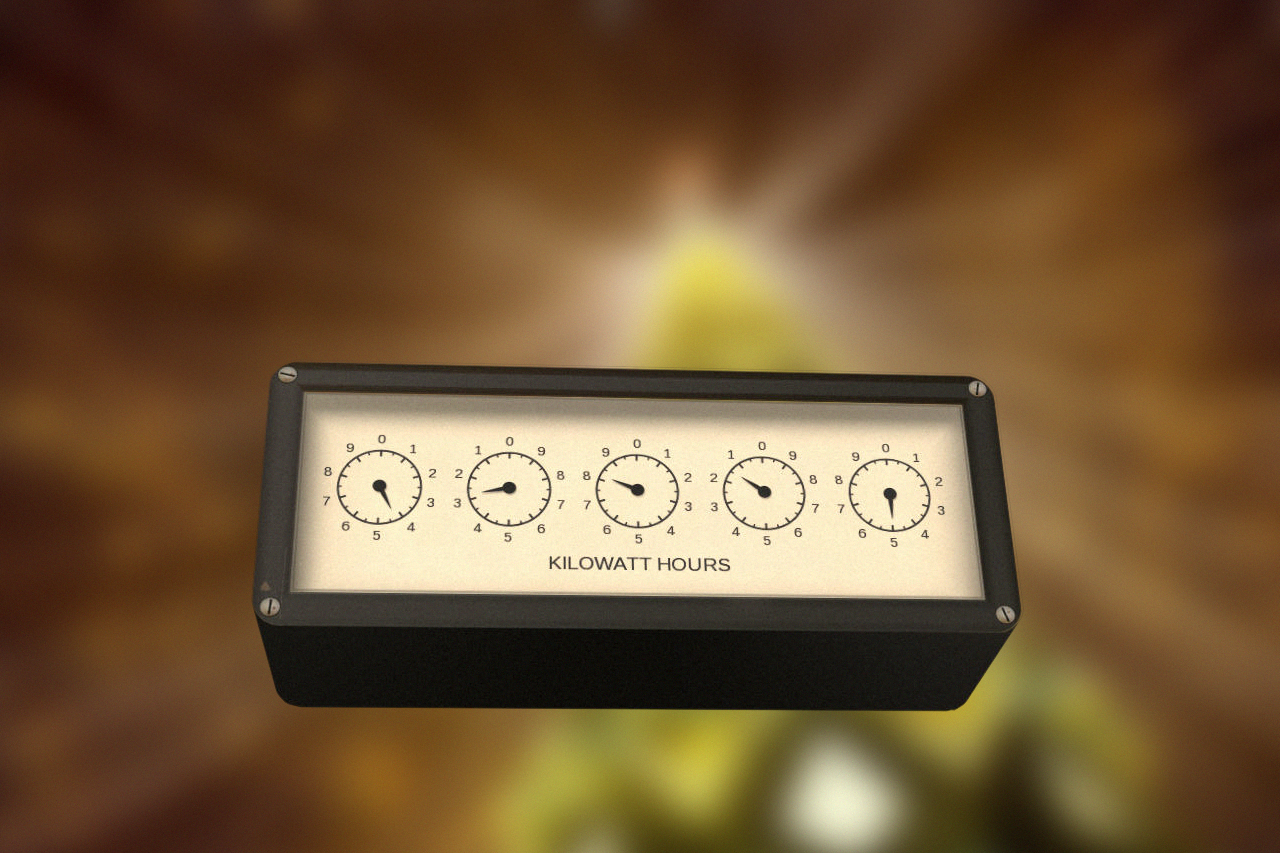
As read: value=42815 unit=kWh
